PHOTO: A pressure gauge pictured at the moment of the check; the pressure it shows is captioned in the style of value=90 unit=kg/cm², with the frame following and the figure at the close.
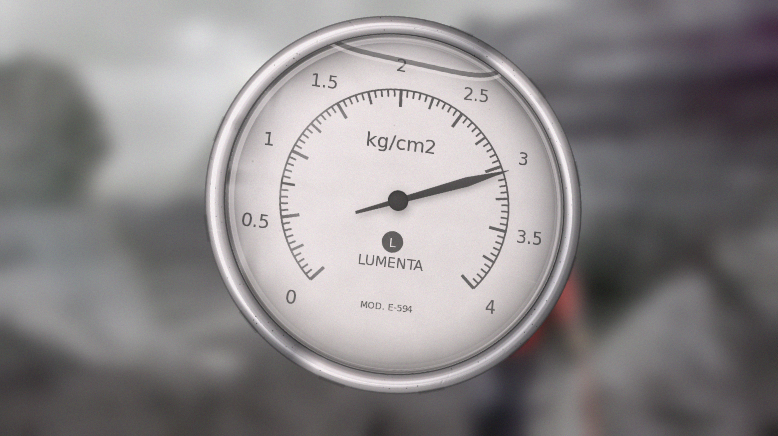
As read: value=3.05 unit=kg/cm²
